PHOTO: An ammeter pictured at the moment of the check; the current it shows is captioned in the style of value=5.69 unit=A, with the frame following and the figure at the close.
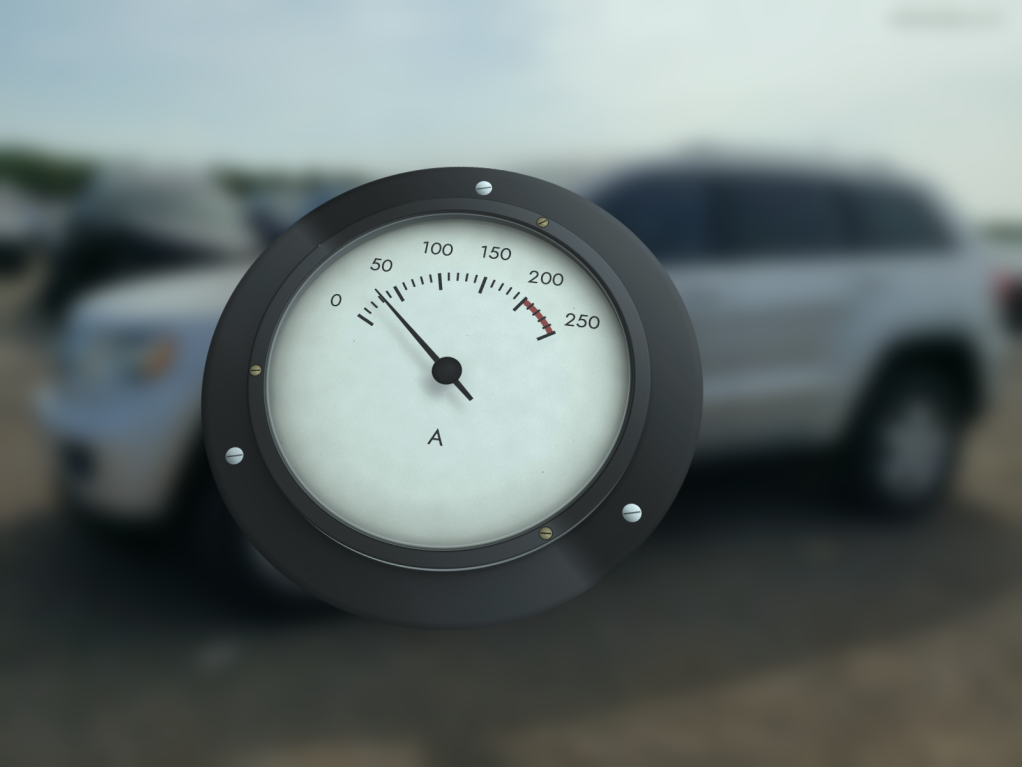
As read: value=30 unit=A
